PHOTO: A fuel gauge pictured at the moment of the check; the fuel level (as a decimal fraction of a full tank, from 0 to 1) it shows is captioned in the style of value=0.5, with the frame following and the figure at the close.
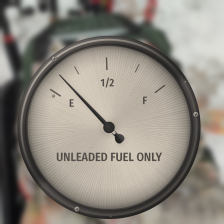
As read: value=0.125
